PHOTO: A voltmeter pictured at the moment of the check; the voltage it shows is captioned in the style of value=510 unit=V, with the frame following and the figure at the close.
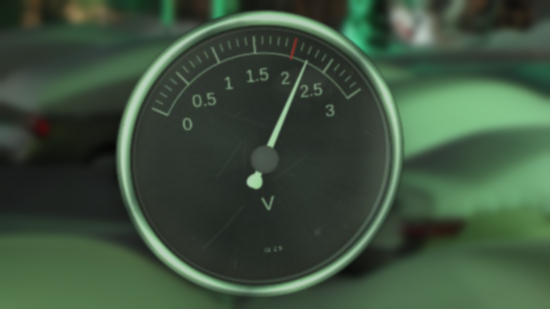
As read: value=2.2 unit=V
